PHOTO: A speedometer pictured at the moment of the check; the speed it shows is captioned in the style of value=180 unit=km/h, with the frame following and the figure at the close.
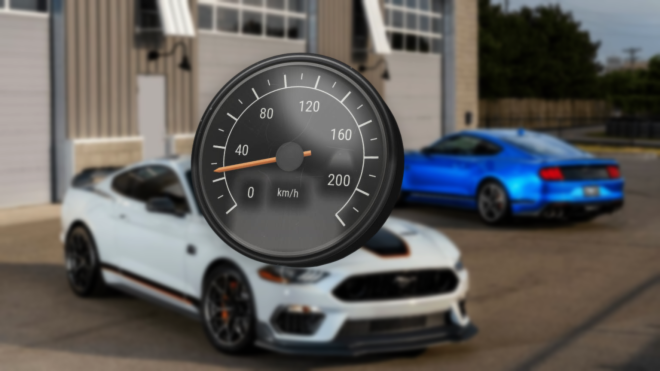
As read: value=25 unit=km/h
